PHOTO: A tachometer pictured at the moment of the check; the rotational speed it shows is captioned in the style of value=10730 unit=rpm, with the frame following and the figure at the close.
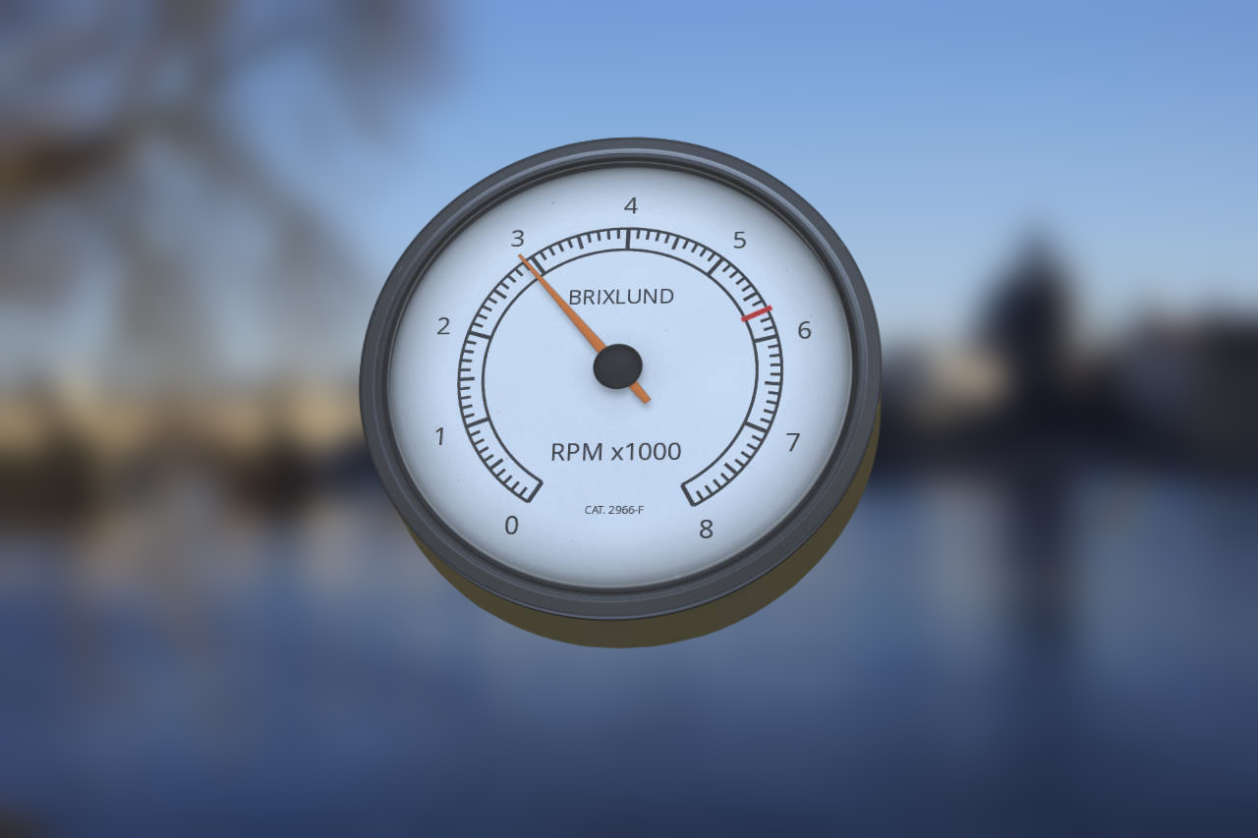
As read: value=2900 unit=rpm
